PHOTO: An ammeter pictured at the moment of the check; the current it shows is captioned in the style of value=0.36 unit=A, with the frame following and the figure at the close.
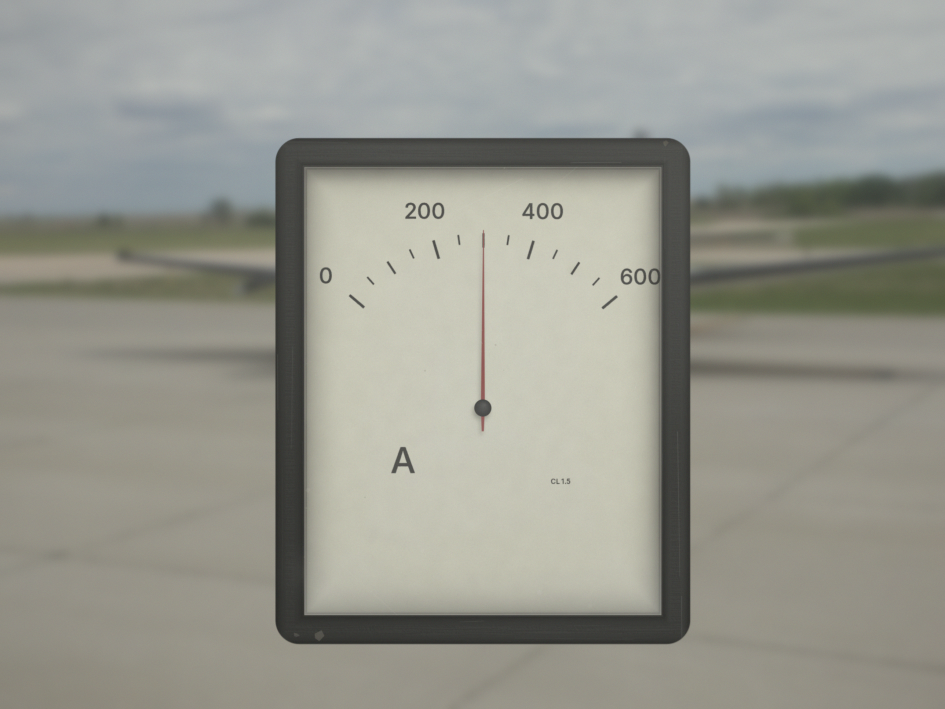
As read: value=300 unit=A
